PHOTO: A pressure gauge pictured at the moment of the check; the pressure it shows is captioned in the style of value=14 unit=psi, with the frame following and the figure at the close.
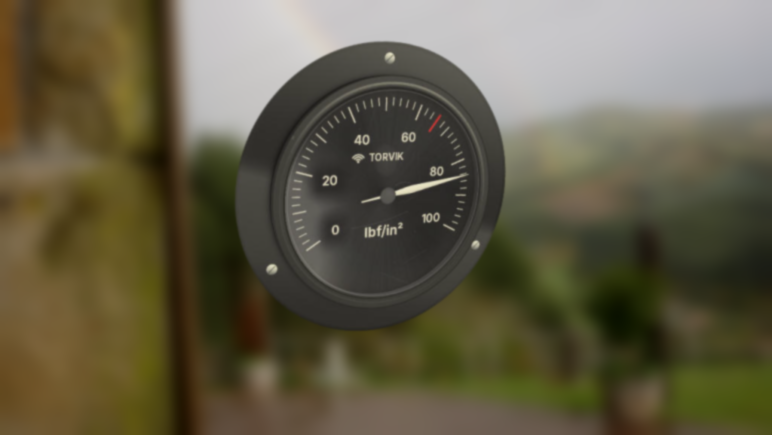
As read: value=84 unit=psi
